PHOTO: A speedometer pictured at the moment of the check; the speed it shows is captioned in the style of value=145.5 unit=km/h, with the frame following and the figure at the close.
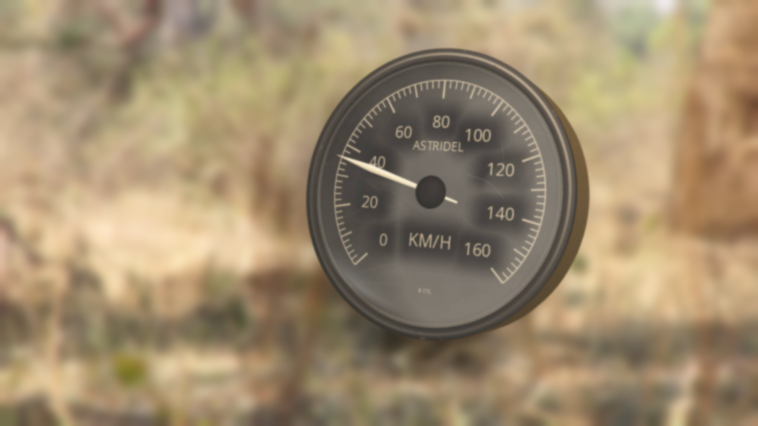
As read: value=36 unit=km/h
